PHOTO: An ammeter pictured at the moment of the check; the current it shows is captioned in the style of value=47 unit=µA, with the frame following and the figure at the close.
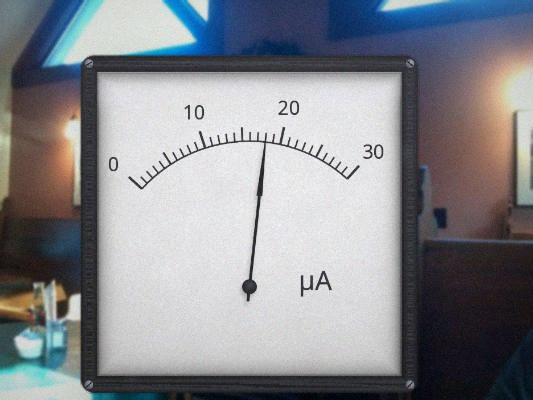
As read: value=18 unit=µA
